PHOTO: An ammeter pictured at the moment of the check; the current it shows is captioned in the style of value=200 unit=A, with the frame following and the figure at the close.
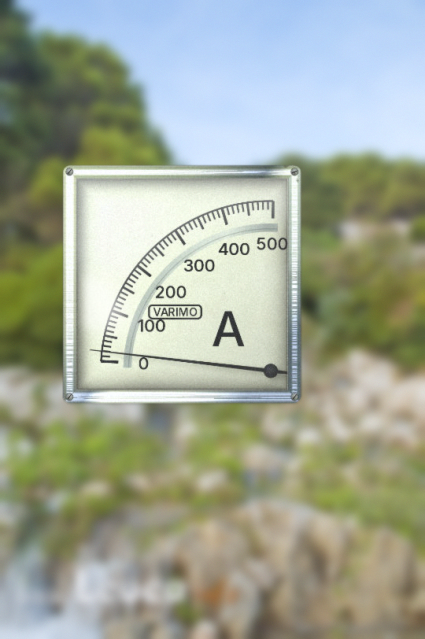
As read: value=20 unit=A
